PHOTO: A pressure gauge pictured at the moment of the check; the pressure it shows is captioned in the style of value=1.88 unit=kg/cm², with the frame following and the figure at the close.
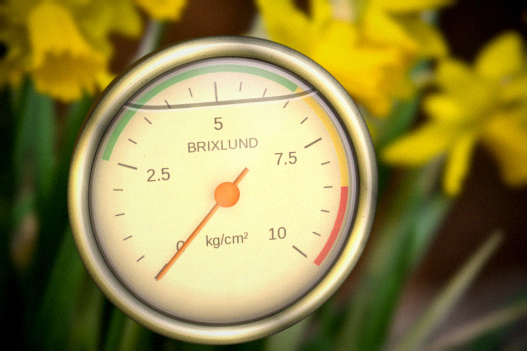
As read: value=0 unit=kg/cm²
